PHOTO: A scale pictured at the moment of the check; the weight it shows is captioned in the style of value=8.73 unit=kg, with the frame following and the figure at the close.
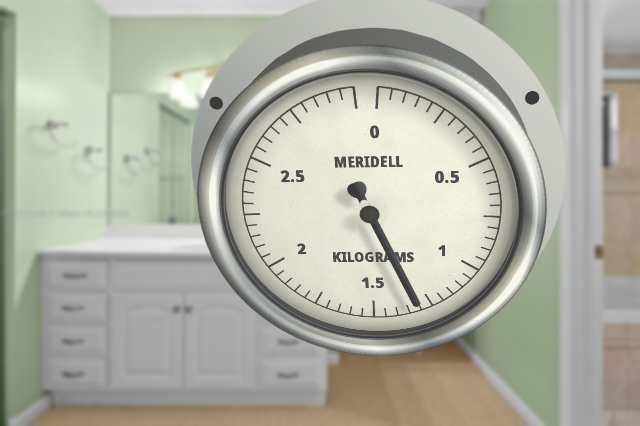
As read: value=1.3 unit=kg
